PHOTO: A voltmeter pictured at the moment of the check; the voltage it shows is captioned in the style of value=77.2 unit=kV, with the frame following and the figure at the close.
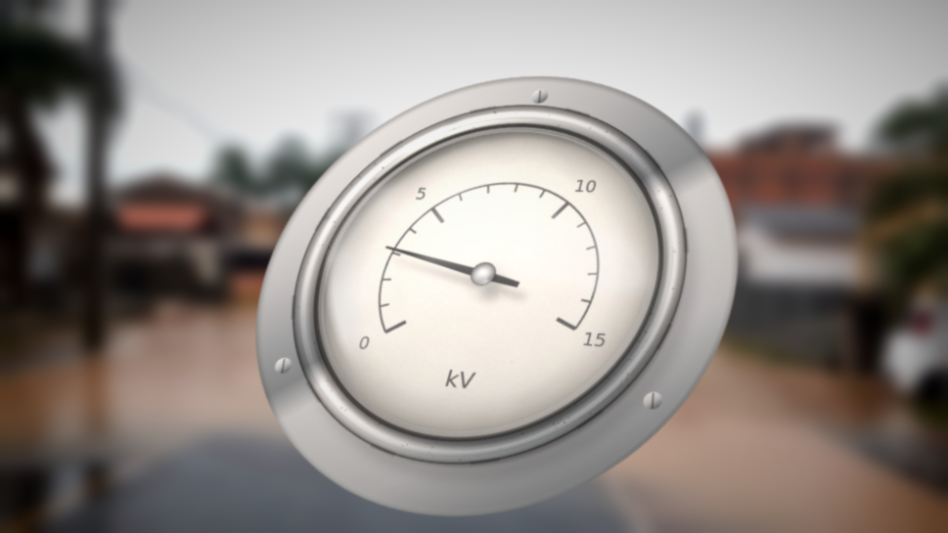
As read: value=3 unit=kV
